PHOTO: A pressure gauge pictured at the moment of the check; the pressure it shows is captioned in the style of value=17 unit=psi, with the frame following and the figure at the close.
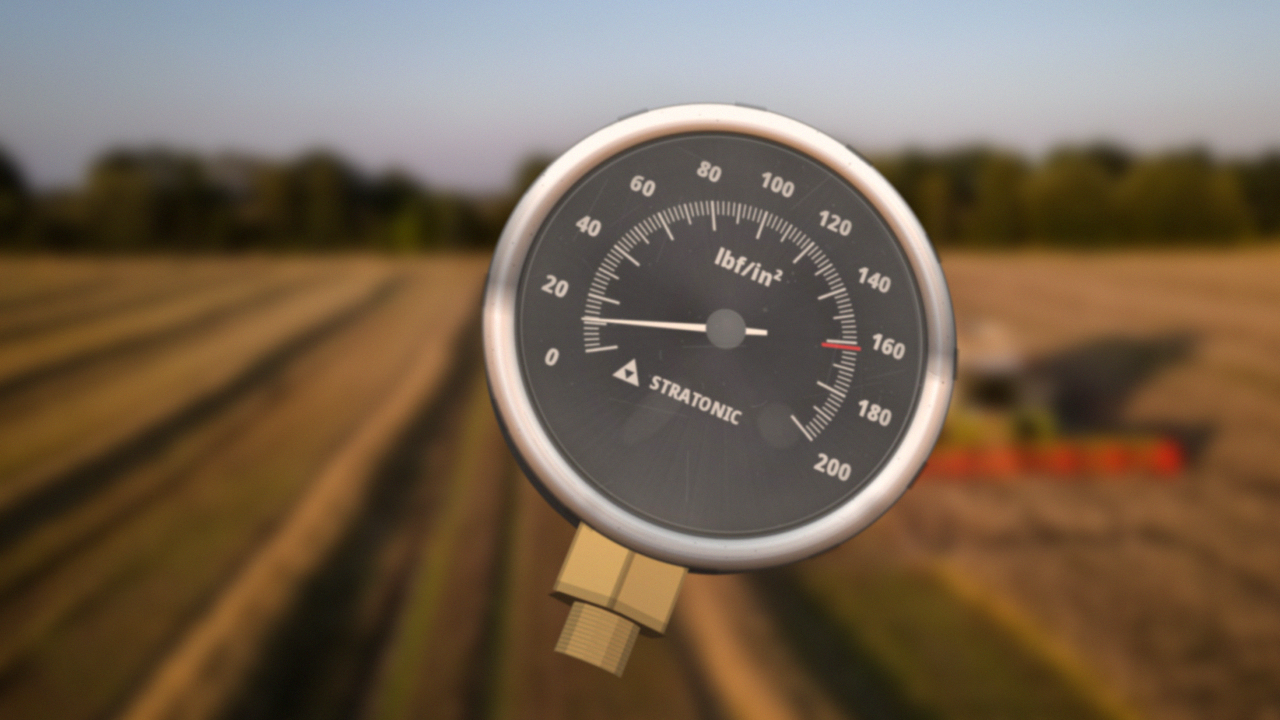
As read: value=10 unit=psi
